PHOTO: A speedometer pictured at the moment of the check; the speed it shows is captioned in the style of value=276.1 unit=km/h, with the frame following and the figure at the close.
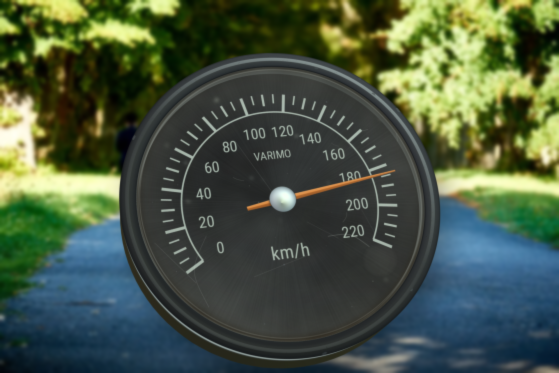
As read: value=185 unit=km/h
